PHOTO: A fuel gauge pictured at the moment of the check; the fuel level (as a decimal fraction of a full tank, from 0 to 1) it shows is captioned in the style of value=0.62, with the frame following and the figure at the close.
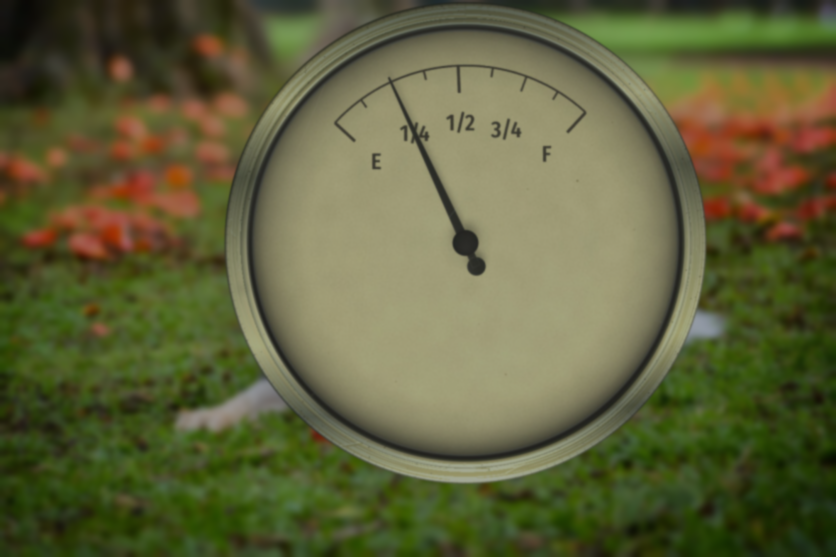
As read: value=0.25
